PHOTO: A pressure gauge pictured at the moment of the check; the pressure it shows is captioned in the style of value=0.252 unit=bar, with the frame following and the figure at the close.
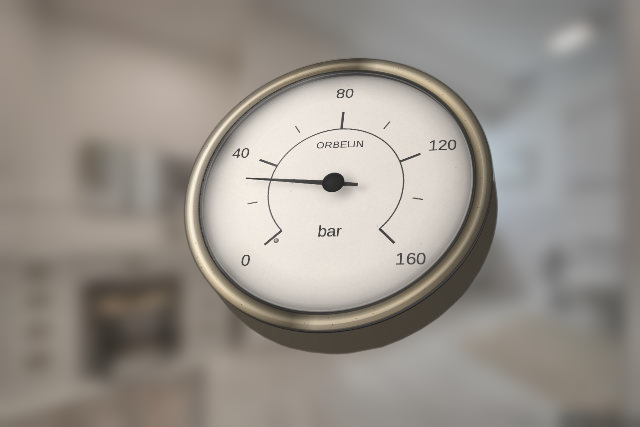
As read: value=30 unit=bar
